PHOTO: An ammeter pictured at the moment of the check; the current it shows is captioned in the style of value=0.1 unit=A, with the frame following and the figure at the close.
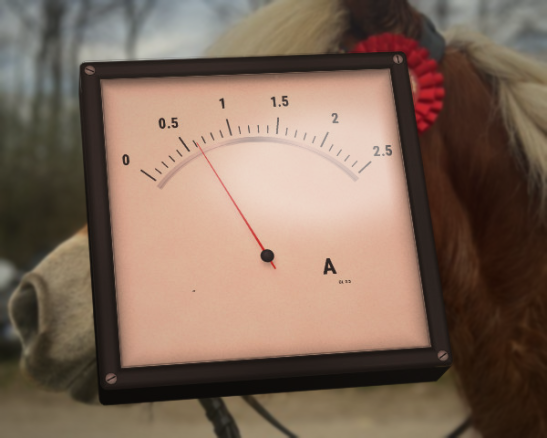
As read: value=0.6 unit=A
